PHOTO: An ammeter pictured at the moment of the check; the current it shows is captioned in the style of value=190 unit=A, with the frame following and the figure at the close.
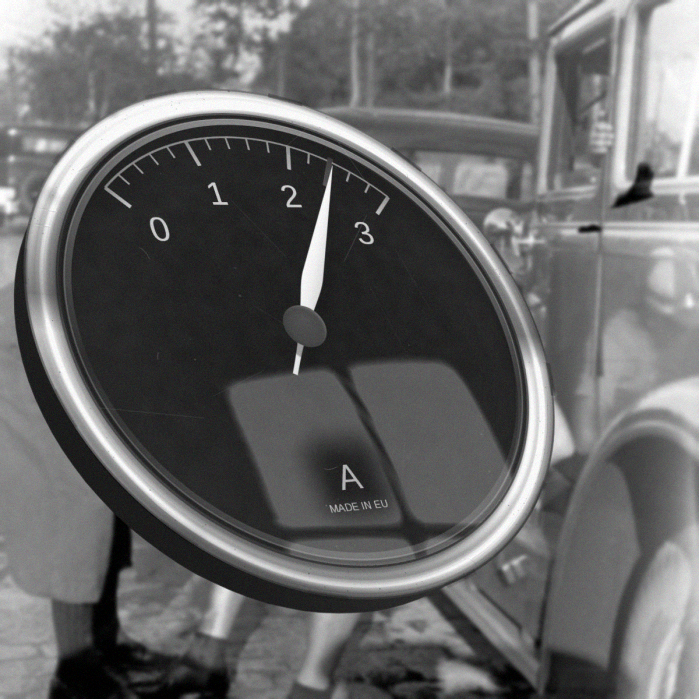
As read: value=2.4 unit=A
